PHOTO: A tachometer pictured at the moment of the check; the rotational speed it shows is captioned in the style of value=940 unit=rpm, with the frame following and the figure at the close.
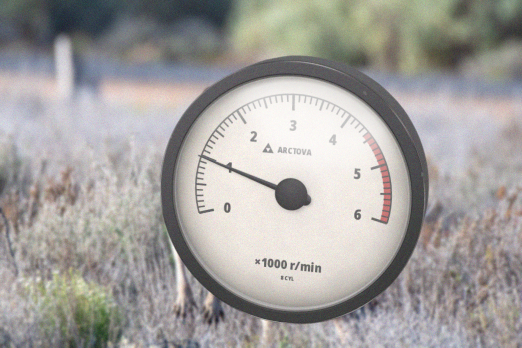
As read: value=1000 unit=rpm
